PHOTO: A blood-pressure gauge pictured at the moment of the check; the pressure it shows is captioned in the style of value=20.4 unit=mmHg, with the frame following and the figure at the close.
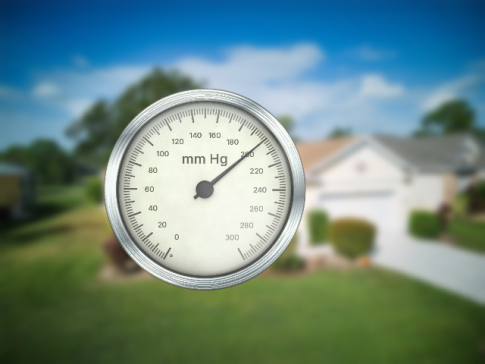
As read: value=200 unit=mmHg
